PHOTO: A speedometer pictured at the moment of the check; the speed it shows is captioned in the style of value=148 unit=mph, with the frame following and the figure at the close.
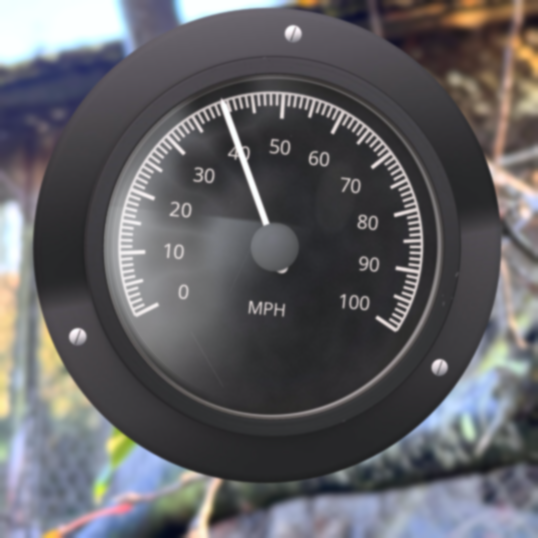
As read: value=40 unit=mph
